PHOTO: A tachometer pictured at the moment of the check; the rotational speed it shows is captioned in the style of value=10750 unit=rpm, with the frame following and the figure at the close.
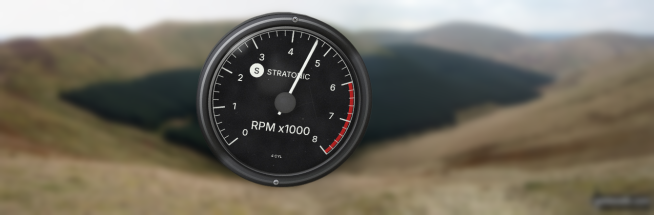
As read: value=4600 unit=rpm
